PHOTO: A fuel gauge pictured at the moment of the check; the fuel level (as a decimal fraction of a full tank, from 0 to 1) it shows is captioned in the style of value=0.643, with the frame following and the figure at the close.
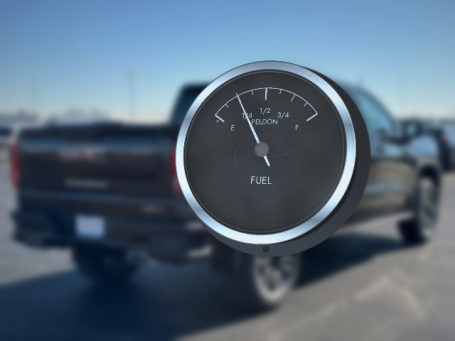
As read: value=0.25
